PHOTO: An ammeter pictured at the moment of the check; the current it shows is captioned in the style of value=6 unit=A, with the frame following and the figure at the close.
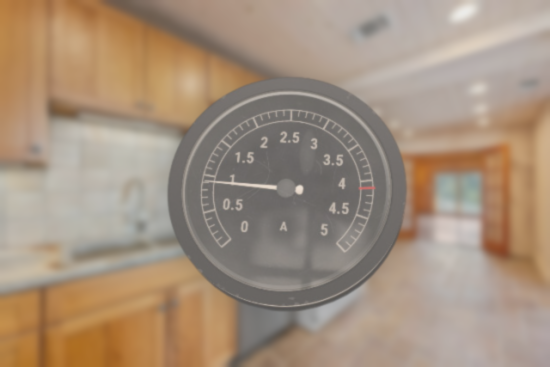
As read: value=0.9 unit=A
